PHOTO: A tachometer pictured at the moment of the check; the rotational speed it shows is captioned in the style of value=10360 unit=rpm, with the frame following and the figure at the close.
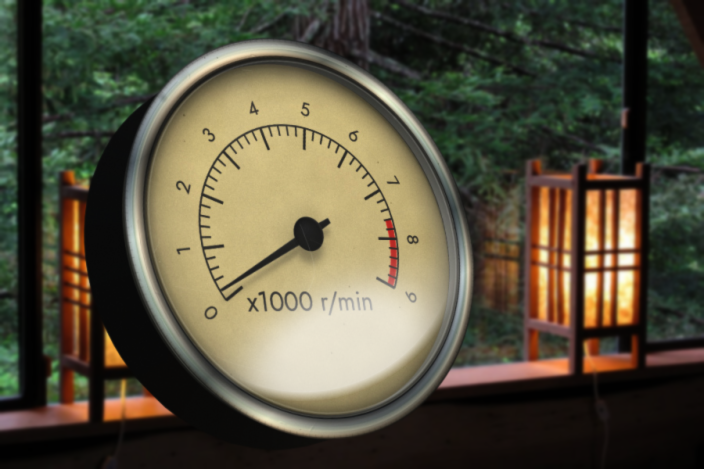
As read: value=200 unit=rpm
